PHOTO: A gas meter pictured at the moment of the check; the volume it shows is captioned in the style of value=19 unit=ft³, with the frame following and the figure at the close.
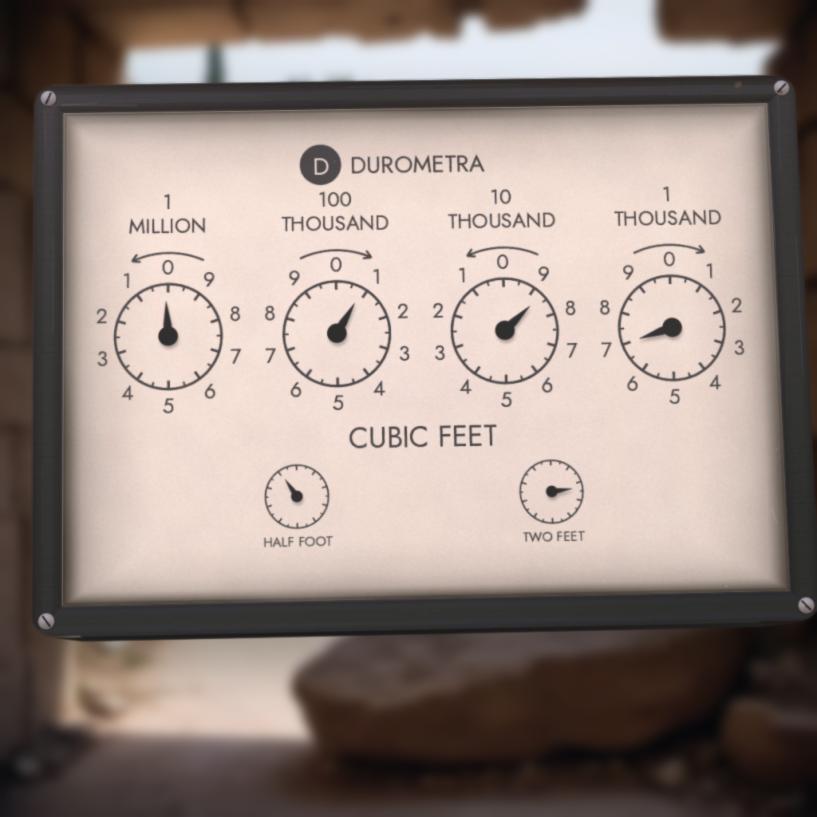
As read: value=8700 unit=ft³
